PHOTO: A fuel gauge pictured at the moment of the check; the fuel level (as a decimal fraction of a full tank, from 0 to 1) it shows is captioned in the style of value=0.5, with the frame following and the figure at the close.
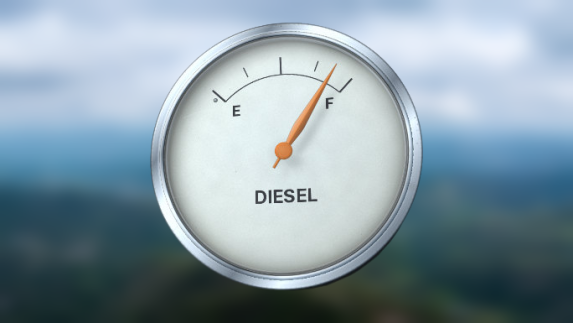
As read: value=0.875
